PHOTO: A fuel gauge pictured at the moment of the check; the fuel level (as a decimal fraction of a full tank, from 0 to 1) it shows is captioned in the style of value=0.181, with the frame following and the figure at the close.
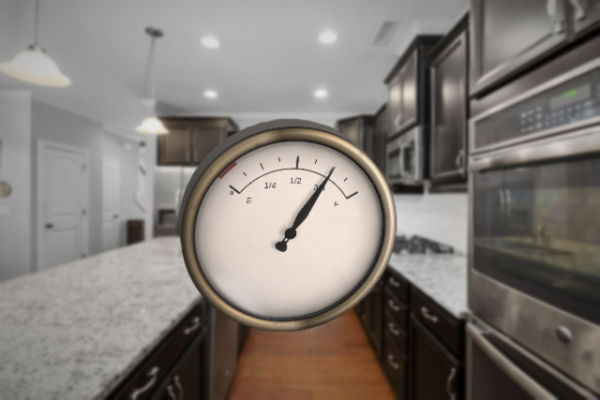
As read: value=0.75
